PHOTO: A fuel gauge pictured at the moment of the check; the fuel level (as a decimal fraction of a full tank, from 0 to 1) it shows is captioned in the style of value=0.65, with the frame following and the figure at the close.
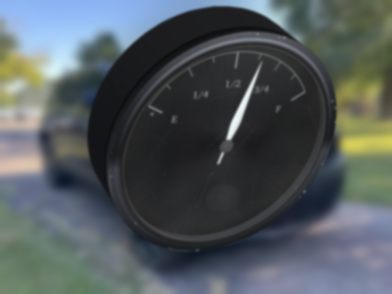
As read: value=0.625
